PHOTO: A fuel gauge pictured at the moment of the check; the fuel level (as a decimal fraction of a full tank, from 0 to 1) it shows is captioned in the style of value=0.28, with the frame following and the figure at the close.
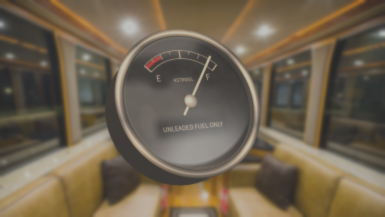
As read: value=0.875
